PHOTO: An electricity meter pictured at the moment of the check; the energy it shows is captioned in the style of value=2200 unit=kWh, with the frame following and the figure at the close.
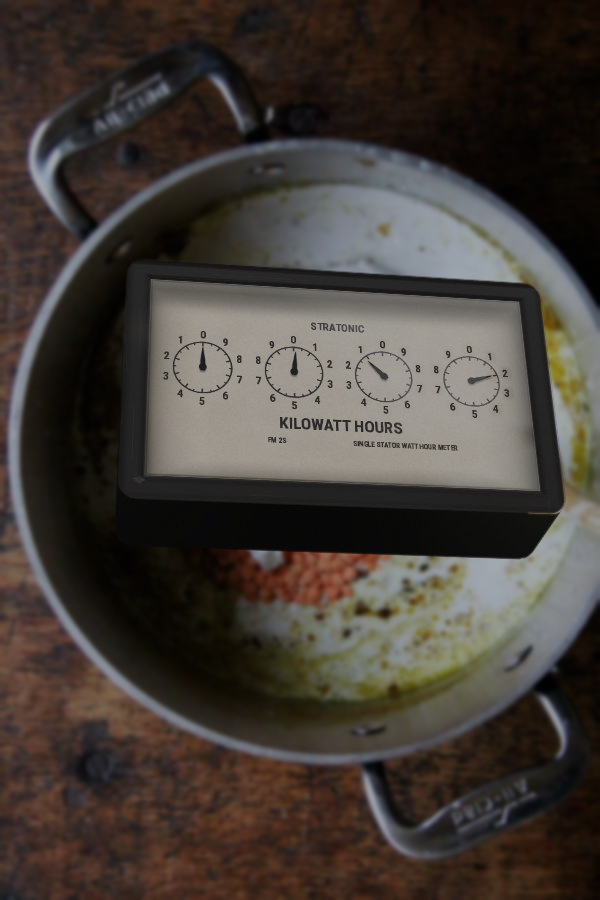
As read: value=12 unit=kWh
